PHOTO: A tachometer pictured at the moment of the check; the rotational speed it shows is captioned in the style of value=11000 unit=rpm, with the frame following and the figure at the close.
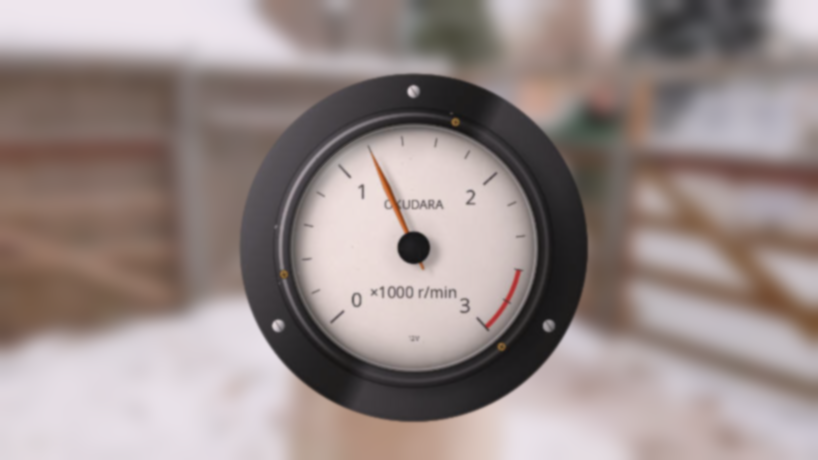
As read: value=1200 unit=rpm
